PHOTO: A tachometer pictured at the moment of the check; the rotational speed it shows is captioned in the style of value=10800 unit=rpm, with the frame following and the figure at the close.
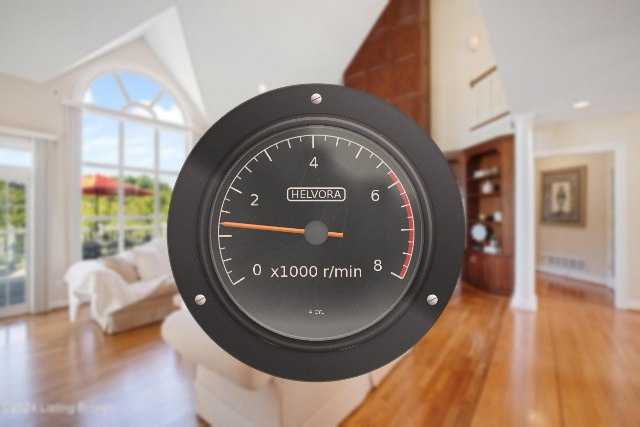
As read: value=1250 unit=rpm
